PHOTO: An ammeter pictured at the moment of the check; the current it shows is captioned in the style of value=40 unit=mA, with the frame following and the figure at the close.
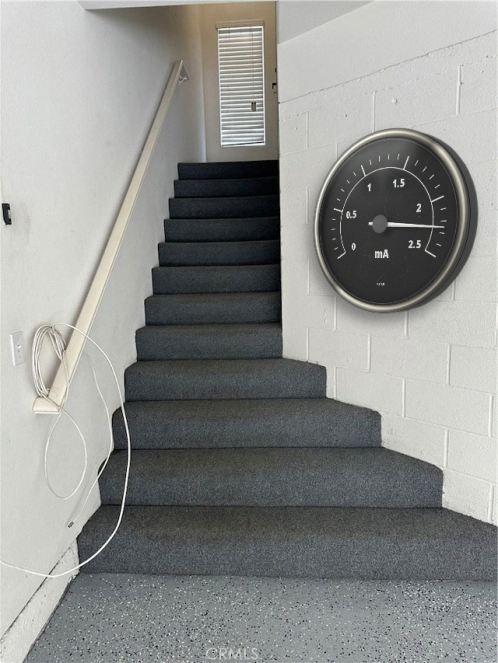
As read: value=2.25 unit=mA
